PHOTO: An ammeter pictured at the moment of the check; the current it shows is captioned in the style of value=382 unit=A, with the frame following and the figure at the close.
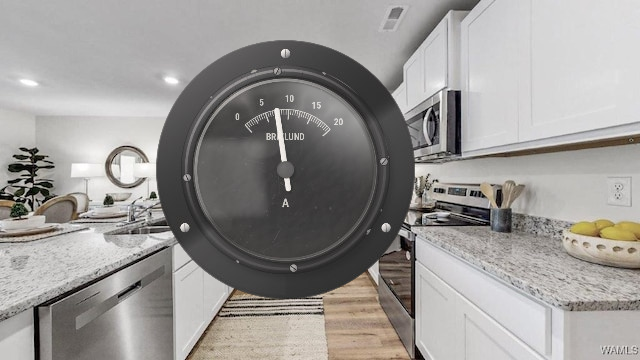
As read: value=7.5 unit=A
